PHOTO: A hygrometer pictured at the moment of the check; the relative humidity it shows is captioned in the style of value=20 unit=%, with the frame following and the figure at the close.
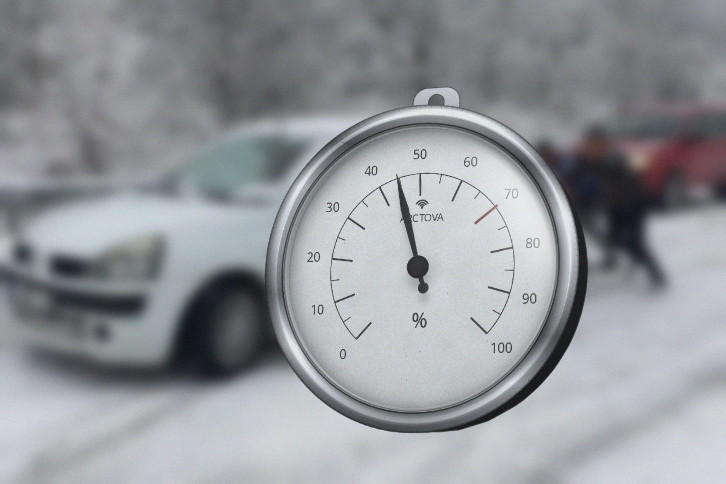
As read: value=45 unit=%
